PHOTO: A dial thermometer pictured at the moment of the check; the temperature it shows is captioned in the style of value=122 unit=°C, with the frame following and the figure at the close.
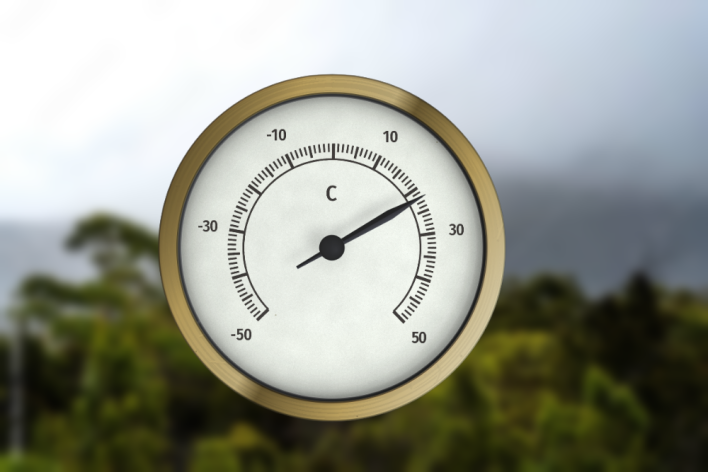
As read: value=22 unit=°C
